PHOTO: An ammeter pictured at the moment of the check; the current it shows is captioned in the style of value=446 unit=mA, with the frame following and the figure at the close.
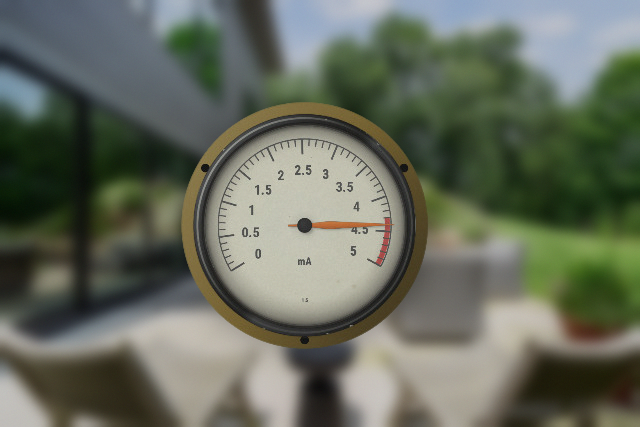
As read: value=4.4 unit=mA
